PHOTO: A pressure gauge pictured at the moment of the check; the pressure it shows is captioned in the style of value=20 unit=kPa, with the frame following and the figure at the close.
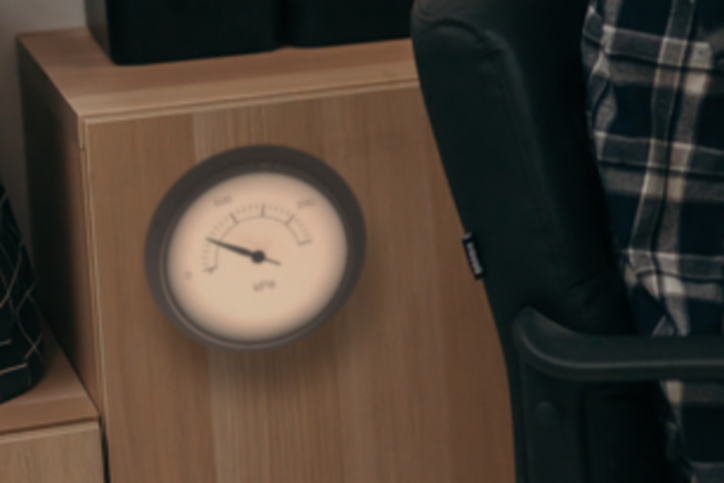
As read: value=50 unit=kPa
